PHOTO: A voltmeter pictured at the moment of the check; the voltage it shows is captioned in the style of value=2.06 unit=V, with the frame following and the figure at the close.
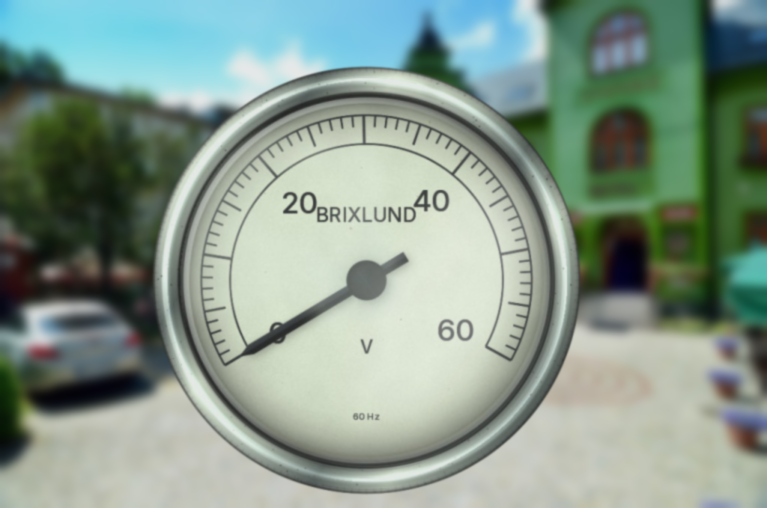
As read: value=0 unit=V
